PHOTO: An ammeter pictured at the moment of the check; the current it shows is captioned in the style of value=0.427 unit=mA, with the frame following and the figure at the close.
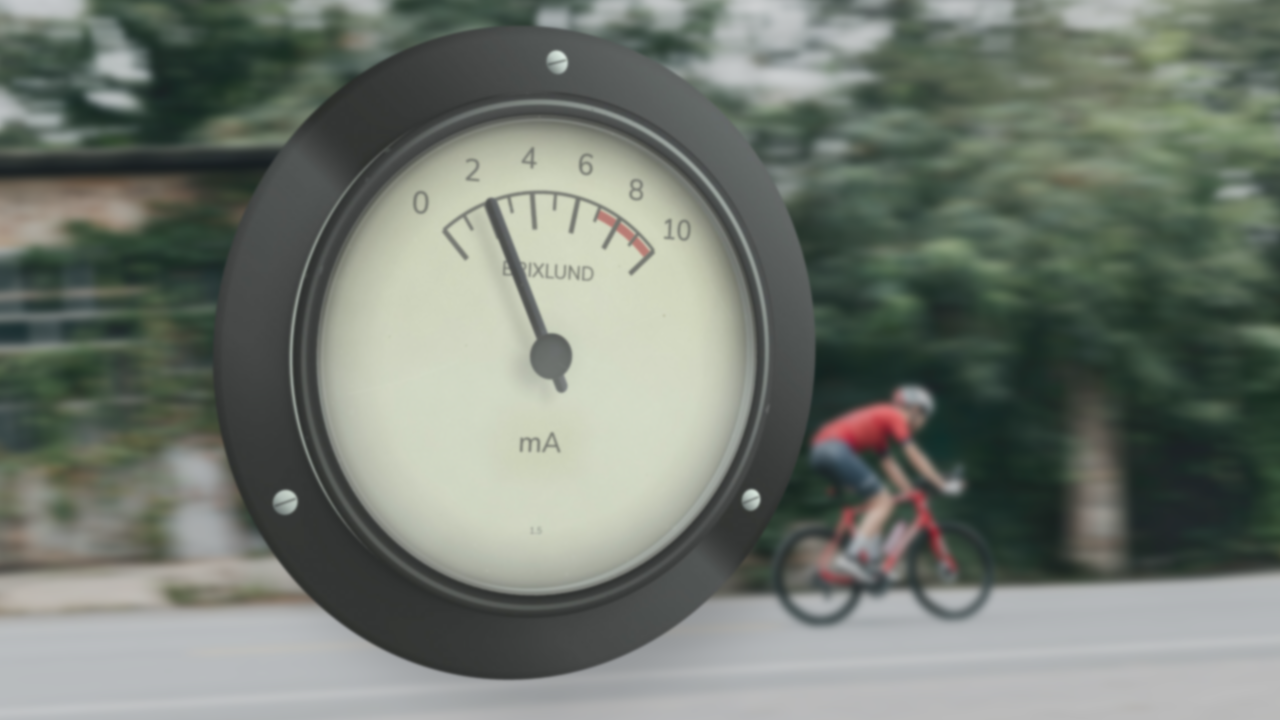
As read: value=2 unit=mA
